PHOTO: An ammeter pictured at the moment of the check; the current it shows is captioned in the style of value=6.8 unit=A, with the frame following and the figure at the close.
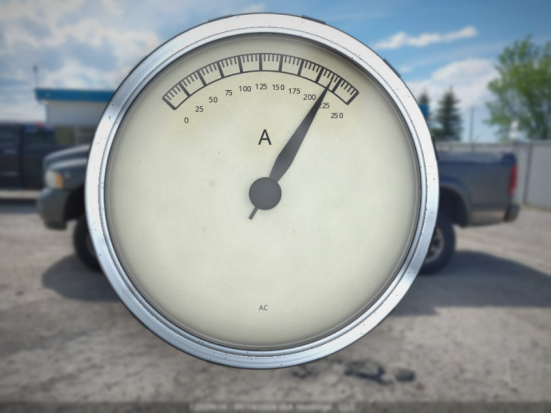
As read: value=215 unit=A
